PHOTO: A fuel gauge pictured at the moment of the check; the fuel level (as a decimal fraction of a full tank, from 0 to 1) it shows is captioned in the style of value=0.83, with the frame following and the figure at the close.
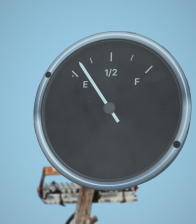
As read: value=0.125
